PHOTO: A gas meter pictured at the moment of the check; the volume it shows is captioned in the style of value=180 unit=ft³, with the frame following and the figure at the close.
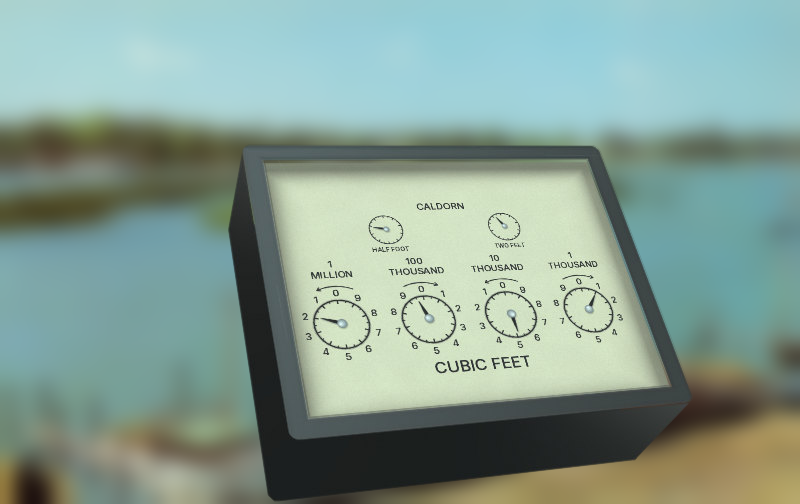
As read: value=195100 unit=ft³
